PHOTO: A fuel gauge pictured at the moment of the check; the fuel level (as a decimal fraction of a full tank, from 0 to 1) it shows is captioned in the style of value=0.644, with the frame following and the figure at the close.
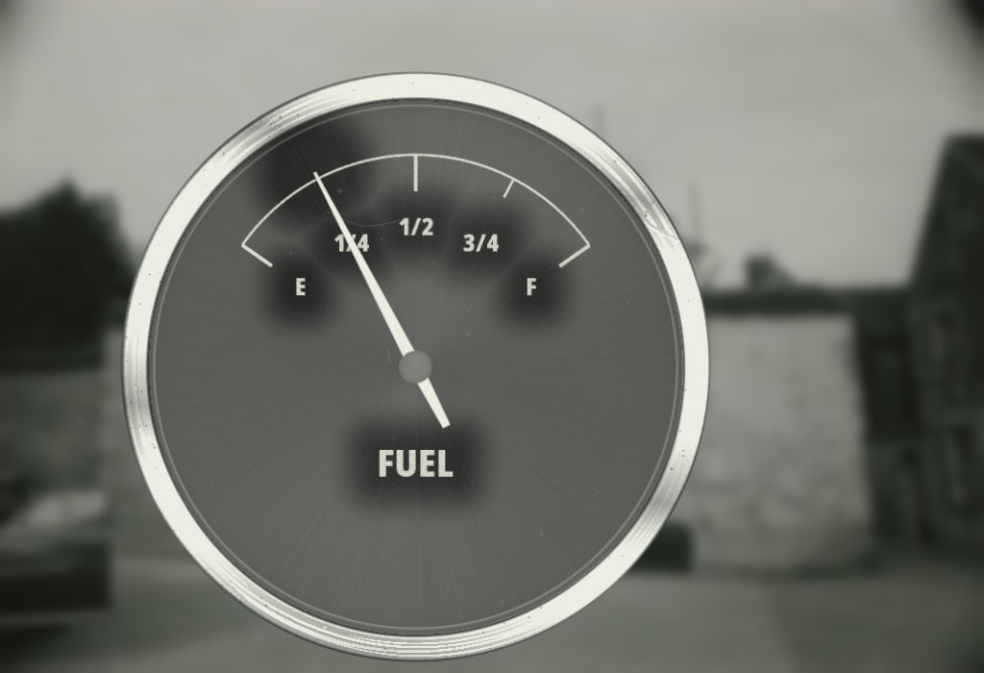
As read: value=0.25
